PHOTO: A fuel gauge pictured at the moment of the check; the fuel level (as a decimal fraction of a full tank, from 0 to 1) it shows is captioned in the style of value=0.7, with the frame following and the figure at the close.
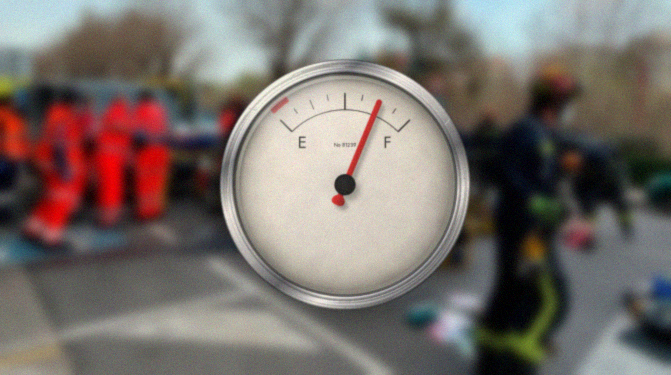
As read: value=0.75
